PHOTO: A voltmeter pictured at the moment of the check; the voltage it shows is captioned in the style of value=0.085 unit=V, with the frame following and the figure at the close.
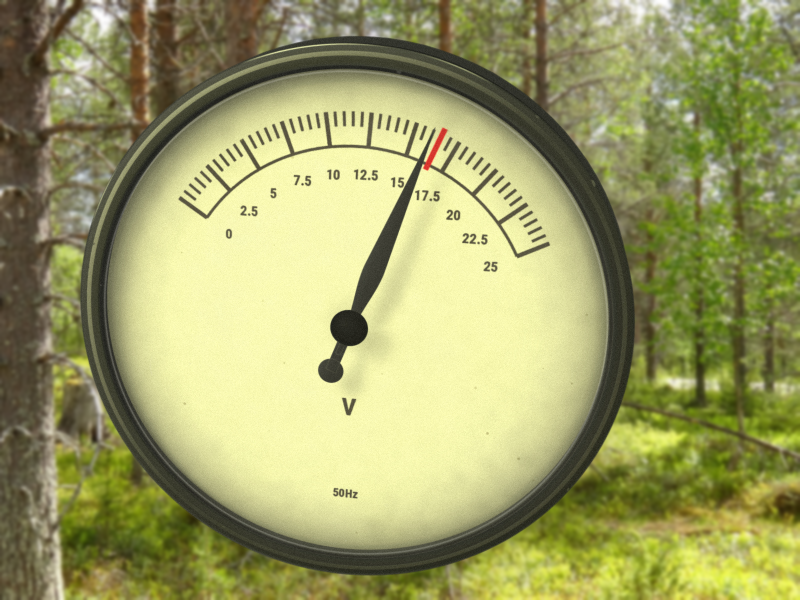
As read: value=16 unit=V
